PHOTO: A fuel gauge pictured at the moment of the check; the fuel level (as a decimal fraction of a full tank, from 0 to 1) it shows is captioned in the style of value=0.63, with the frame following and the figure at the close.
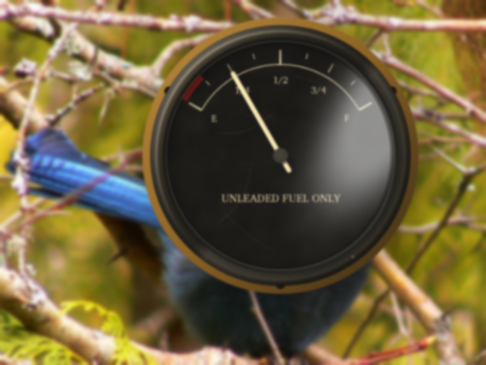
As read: value=0.25
